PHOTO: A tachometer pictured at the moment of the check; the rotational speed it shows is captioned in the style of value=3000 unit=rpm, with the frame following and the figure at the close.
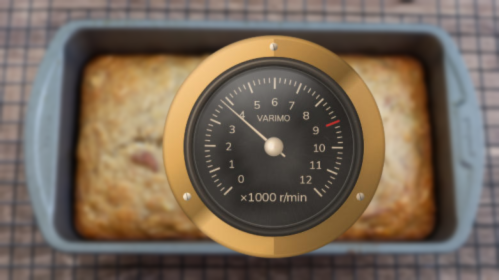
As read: value=3800 unit=rpm
